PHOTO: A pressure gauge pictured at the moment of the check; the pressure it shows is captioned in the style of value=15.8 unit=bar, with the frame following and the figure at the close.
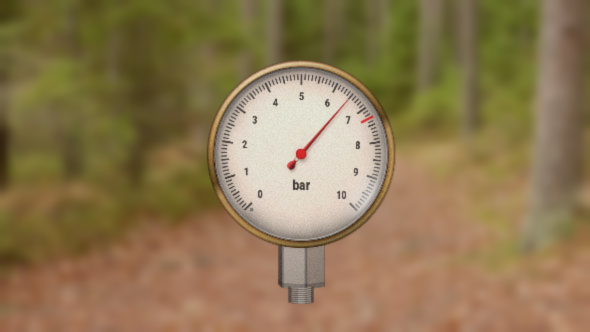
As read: value=6.5 unit=bar
